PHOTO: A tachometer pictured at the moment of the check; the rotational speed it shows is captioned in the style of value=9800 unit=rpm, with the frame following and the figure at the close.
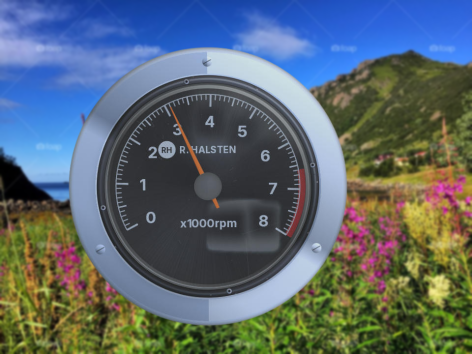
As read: value=3100 unit=rpm
